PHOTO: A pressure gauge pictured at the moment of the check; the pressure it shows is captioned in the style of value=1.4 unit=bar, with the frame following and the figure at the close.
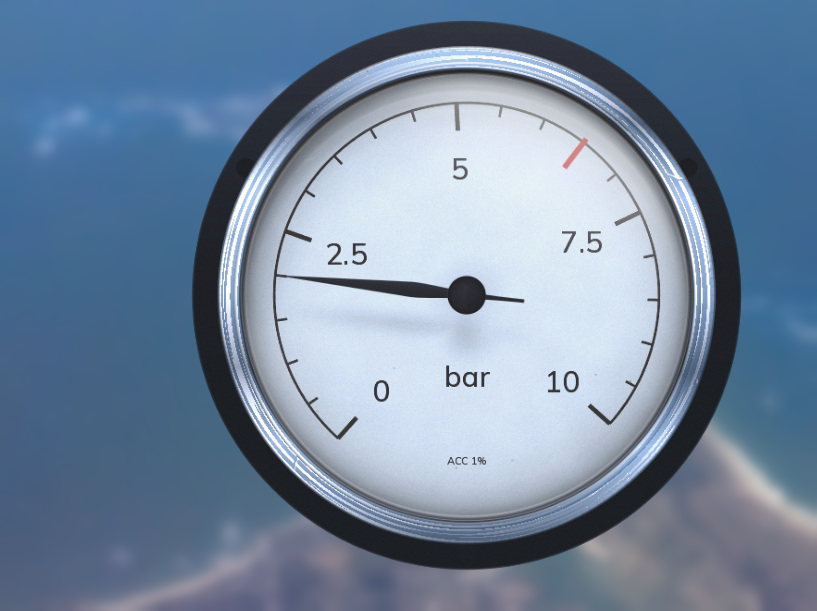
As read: value=2 unit=bar
